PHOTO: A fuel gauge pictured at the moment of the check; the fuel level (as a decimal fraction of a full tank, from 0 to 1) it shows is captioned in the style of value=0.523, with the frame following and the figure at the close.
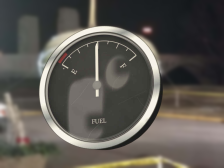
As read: value=0.5
